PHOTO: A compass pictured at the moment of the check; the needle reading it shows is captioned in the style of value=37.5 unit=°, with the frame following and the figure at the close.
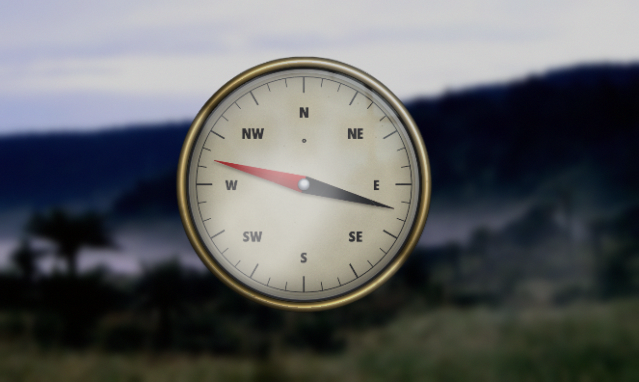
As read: value=285 unit=°
